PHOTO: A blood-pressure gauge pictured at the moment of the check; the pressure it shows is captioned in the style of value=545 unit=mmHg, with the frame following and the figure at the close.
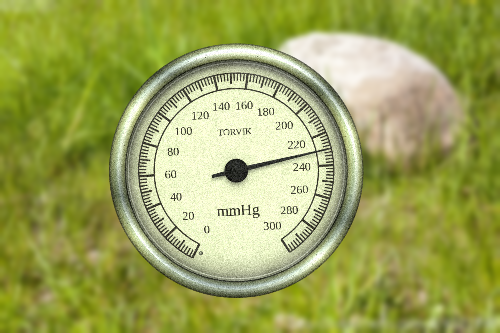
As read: value=230 unit=mmHg
